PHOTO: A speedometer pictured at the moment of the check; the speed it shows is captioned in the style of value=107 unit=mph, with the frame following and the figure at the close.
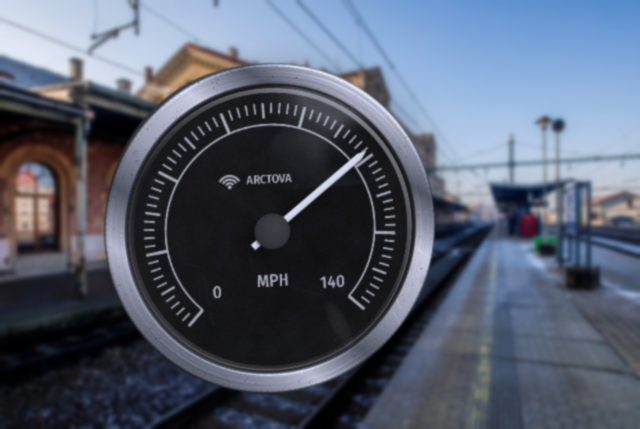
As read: value=98 unit=mph
